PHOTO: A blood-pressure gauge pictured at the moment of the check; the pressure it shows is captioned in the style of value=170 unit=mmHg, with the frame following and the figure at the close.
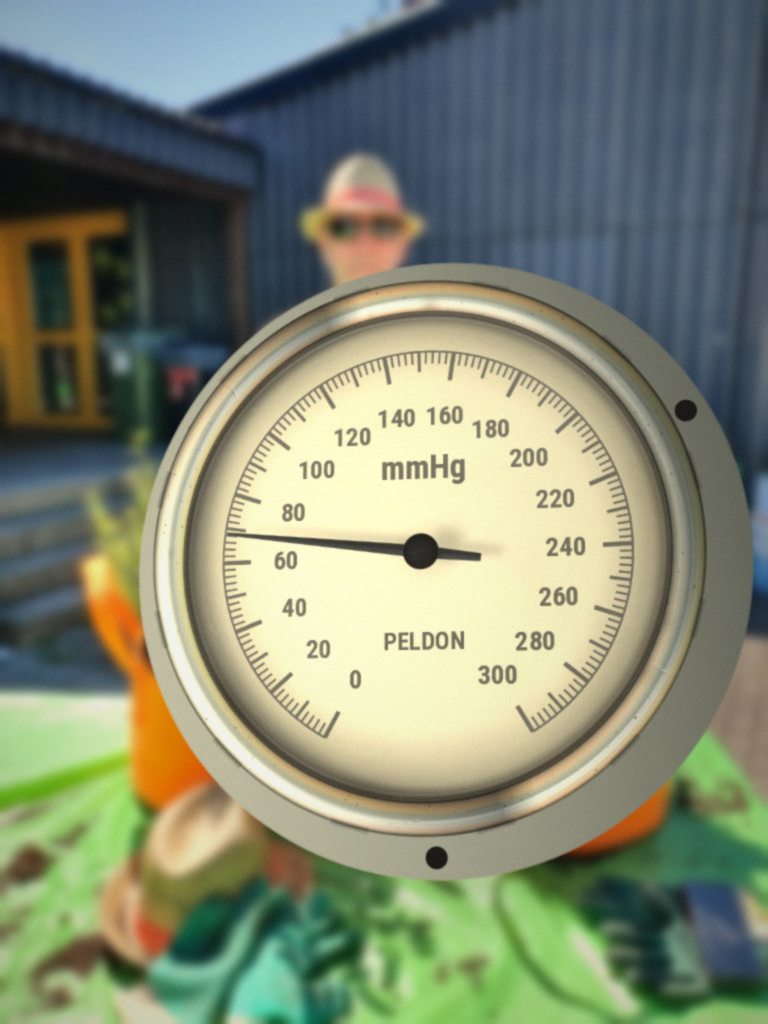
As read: value=68 unit=mmHg
